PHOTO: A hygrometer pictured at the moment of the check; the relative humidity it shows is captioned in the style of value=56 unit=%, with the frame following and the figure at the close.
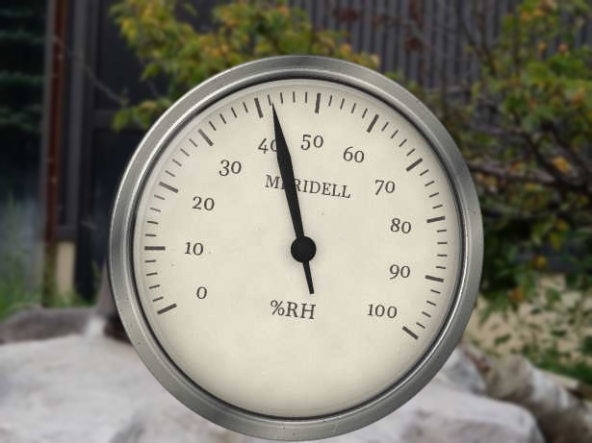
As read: value=42 unit=%
